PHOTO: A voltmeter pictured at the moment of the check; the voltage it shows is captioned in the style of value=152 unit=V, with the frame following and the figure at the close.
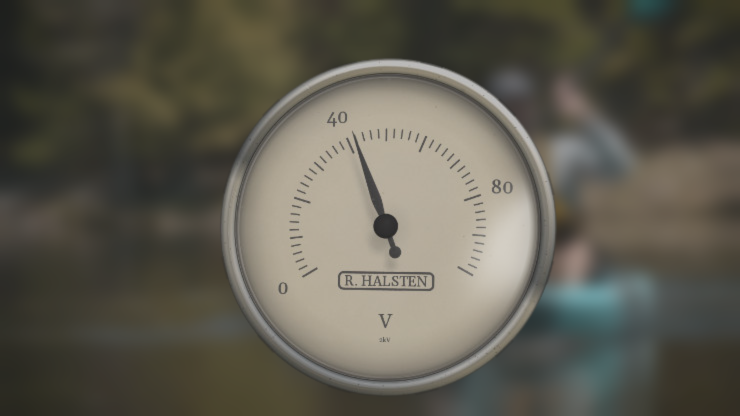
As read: value=42 unit=V
